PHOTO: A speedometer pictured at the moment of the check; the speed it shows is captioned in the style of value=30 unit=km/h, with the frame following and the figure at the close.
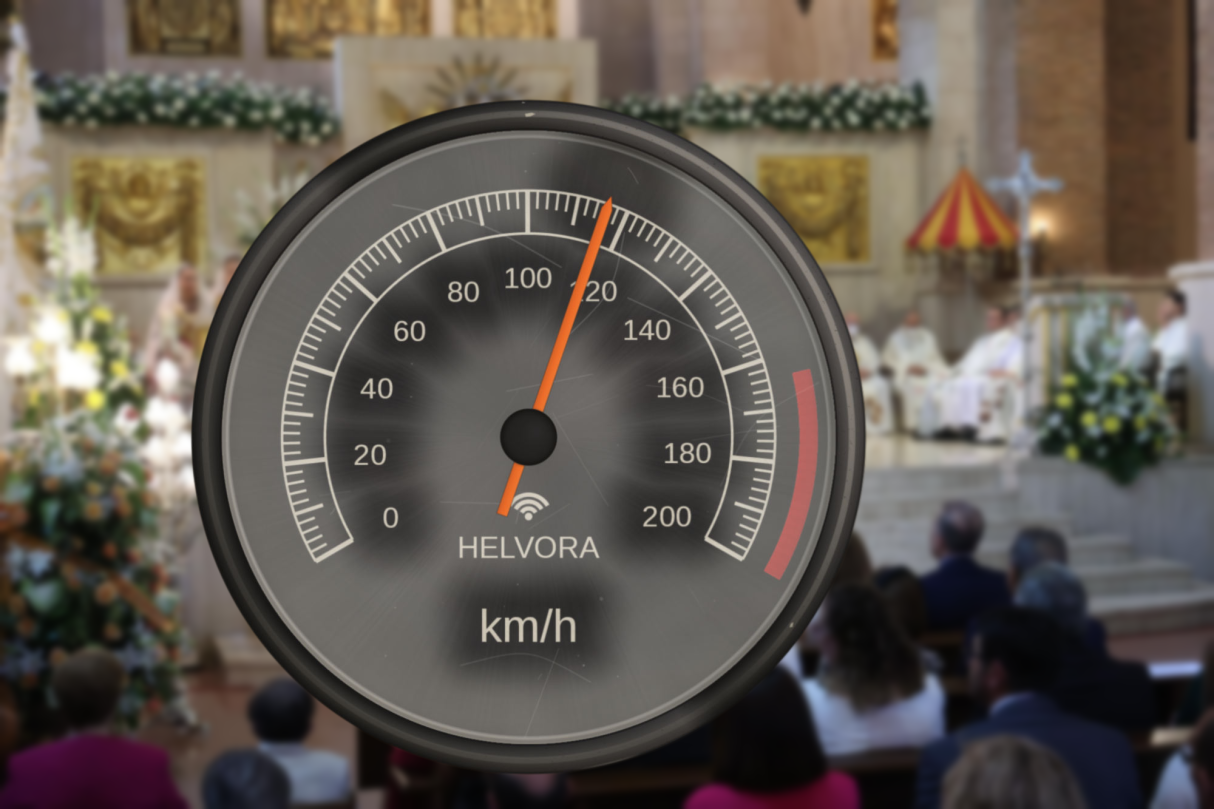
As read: value=116 unit=km/h
